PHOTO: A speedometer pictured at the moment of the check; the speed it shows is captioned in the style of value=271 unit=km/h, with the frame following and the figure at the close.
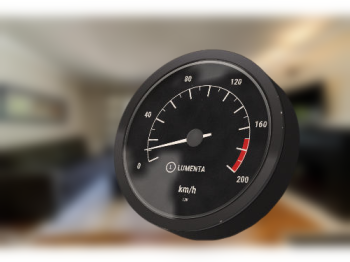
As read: value=10 unit=km/h
